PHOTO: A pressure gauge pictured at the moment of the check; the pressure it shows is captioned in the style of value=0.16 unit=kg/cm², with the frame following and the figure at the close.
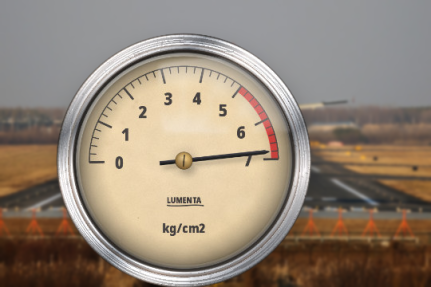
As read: value=6.8 unit=kg/cm²
